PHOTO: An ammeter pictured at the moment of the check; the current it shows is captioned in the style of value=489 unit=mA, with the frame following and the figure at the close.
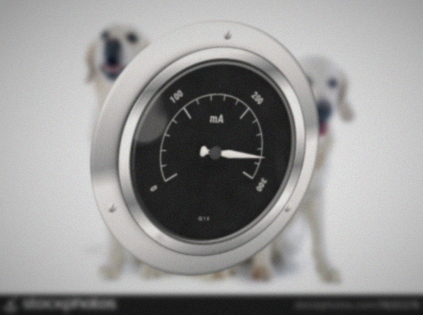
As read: value=270 unit=mA
